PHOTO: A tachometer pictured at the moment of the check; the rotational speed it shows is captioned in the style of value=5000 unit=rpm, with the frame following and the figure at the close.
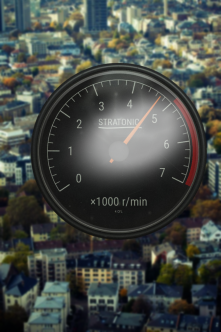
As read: value=4700 unit=rpm
